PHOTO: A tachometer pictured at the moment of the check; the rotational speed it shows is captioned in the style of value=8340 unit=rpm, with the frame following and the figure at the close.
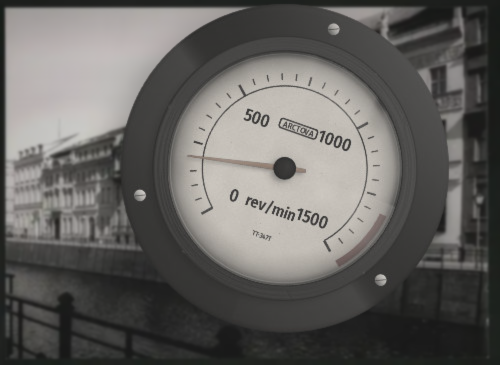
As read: value=200 unit=rpm
